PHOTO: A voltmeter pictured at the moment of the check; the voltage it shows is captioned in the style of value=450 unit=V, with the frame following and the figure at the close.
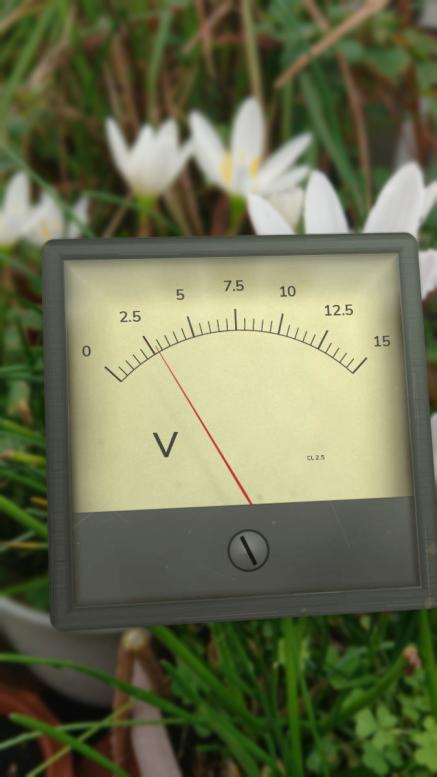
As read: value=2.75 unit=V
